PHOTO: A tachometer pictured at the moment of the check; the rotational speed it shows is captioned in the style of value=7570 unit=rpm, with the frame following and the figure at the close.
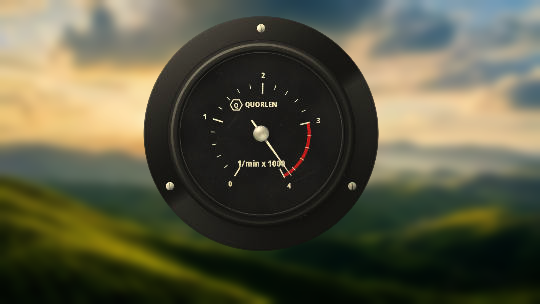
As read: value=3900 unit=rpm
